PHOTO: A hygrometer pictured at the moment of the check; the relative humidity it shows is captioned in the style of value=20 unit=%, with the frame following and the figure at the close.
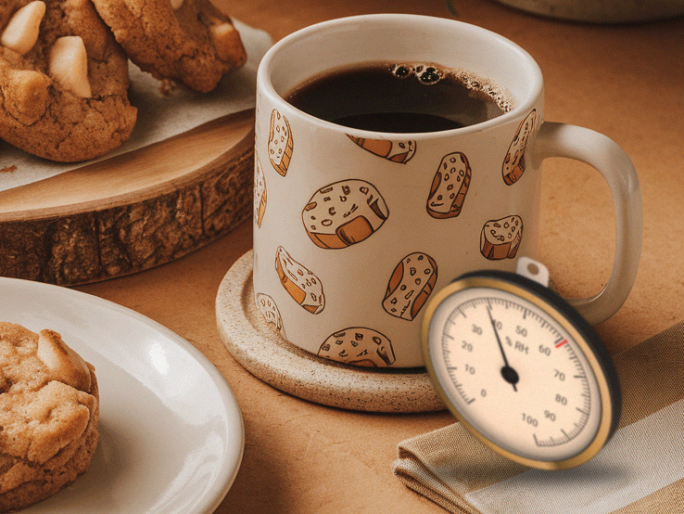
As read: value=40 unit=%
